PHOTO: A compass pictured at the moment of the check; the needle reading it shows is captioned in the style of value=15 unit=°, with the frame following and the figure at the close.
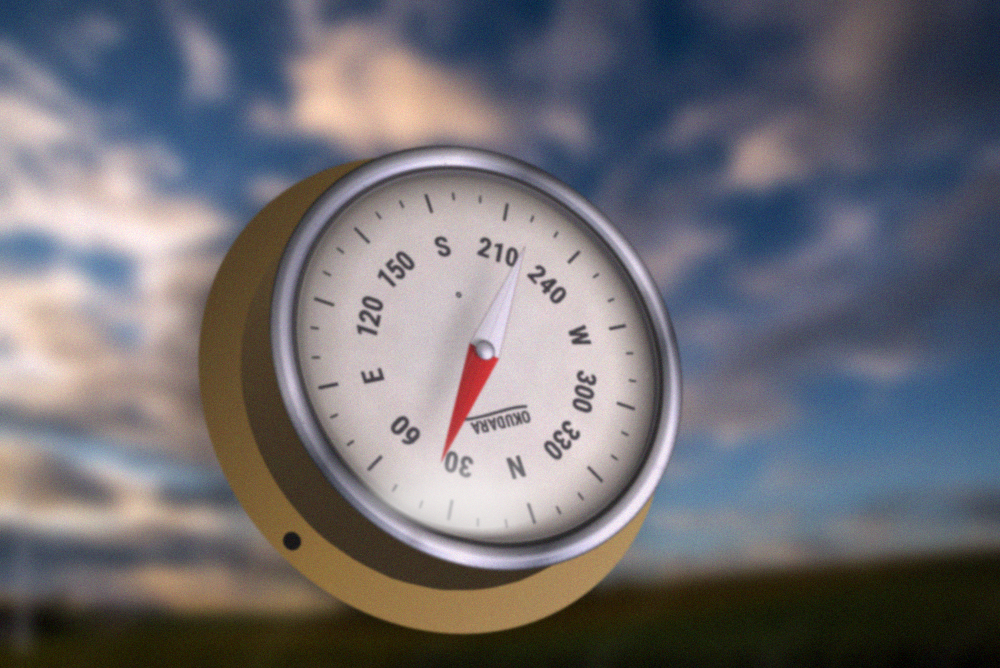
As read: value=40 unit=°
